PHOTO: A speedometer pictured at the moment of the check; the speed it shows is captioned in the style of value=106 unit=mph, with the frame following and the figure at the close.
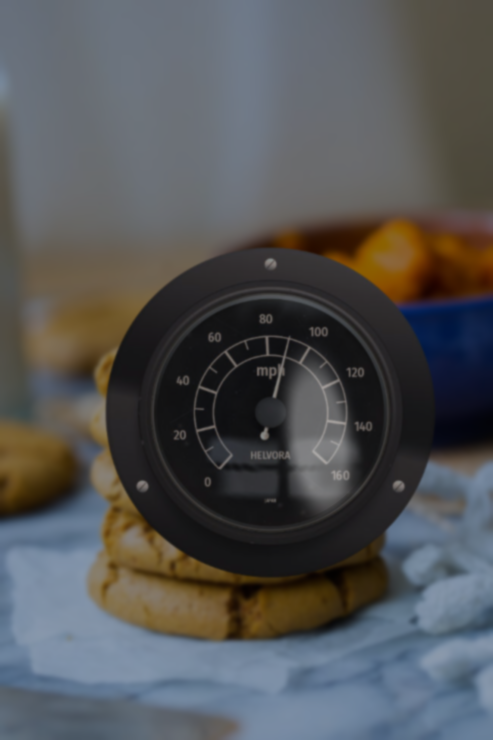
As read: value=90 unit=mph
